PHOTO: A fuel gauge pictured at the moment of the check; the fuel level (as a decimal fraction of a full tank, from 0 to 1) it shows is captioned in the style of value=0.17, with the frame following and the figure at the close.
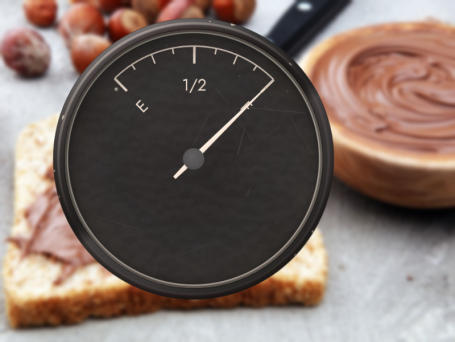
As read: value=1
